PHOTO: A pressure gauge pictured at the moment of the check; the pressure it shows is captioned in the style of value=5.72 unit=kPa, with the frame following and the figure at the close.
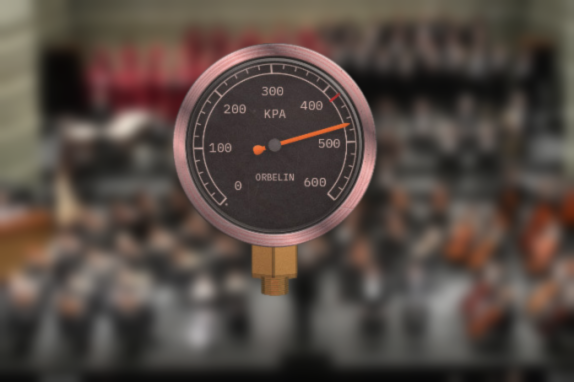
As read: value=470 unit=kPa
